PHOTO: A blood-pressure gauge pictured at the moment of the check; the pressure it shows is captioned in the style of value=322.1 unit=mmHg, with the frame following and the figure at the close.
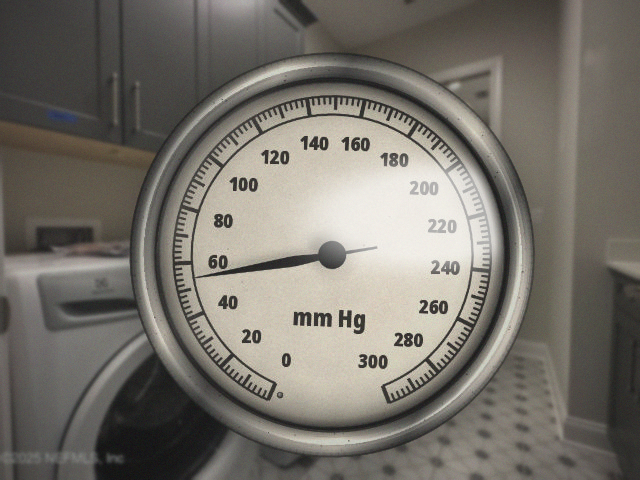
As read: value=54 unit=mmHg
